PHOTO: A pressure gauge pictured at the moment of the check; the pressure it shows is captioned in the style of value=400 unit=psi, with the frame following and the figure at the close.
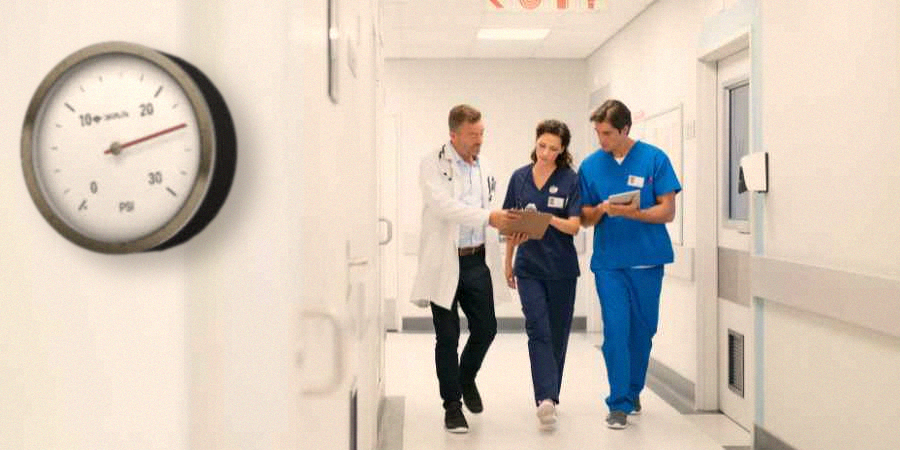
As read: value=24 unit=psi
